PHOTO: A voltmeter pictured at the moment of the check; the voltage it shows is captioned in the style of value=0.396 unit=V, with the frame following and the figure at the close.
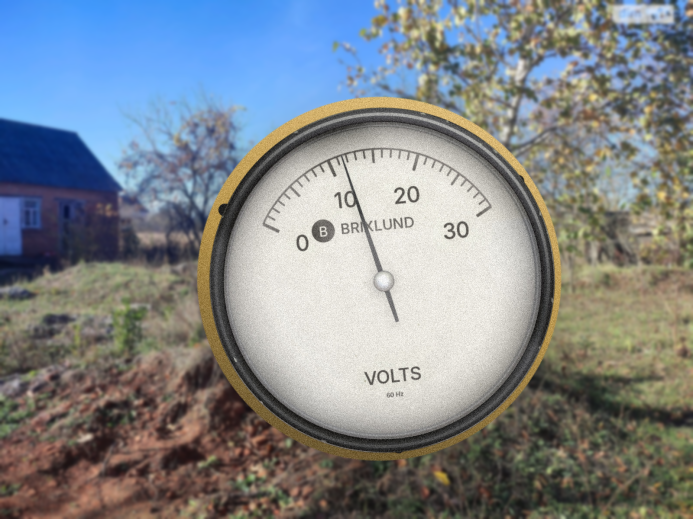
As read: value=11.5 unit=V
